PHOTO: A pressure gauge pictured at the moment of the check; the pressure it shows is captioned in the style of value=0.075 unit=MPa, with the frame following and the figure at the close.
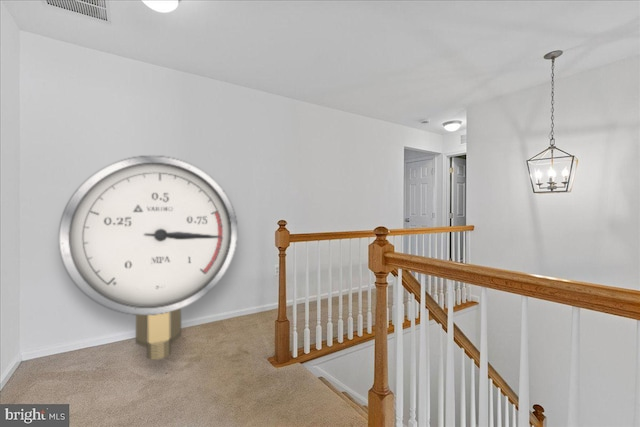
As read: value=0.85 unit=MPa
